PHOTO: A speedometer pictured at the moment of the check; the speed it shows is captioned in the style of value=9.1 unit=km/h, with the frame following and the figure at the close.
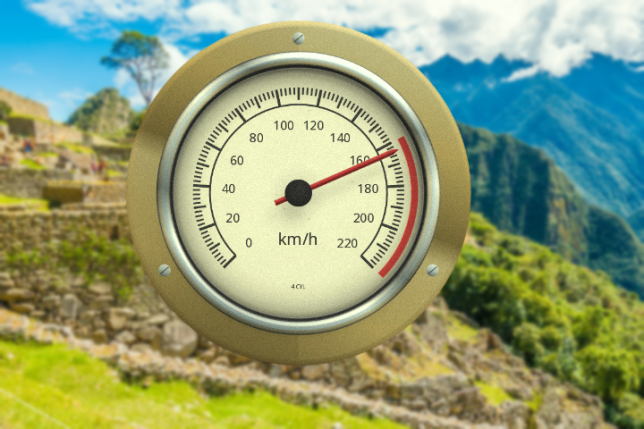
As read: value=164 unit=km/h
